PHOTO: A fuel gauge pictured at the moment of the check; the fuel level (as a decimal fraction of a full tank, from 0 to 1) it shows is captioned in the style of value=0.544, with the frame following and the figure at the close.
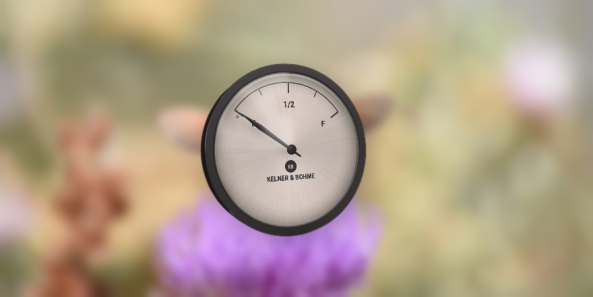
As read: value=0
